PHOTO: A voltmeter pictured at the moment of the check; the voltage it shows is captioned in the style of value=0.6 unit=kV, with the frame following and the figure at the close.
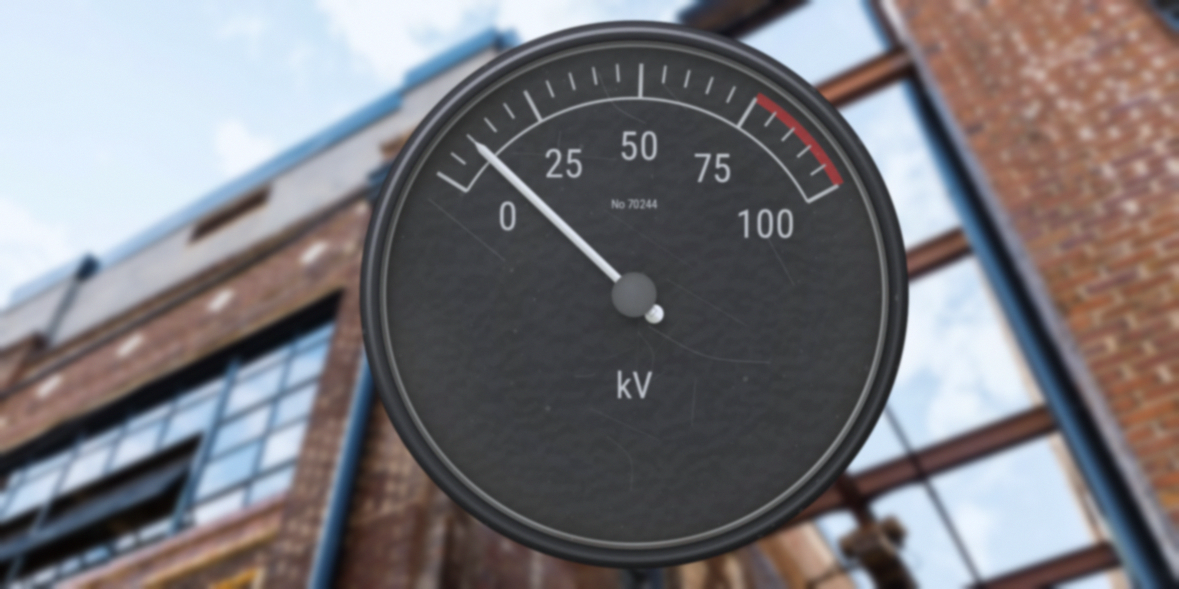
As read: value=10 unit=kV
